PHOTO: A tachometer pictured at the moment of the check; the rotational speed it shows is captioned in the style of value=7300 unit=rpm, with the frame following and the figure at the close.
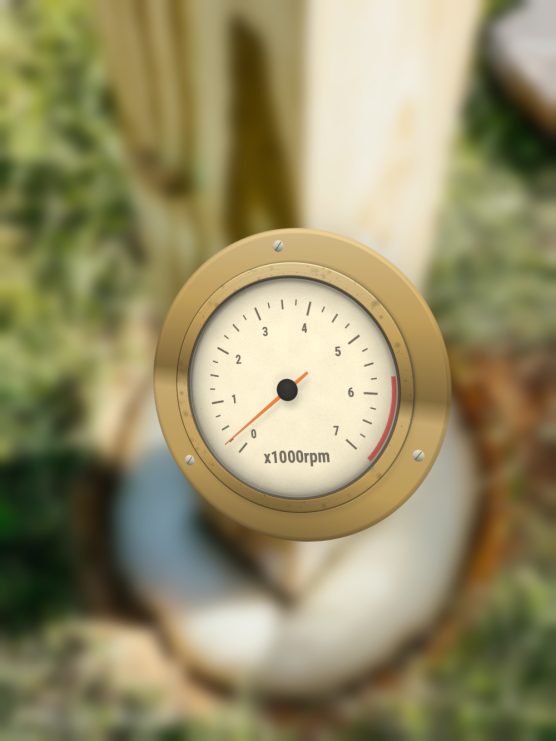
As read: value=250 unit=rpm
